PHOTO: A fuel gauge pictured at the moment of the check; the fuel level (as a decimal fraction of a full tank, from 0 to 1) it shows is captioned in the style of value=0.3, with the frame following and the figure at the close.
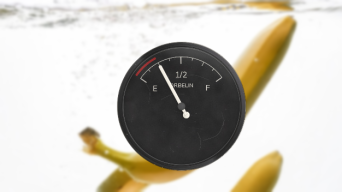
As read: value=0.25
